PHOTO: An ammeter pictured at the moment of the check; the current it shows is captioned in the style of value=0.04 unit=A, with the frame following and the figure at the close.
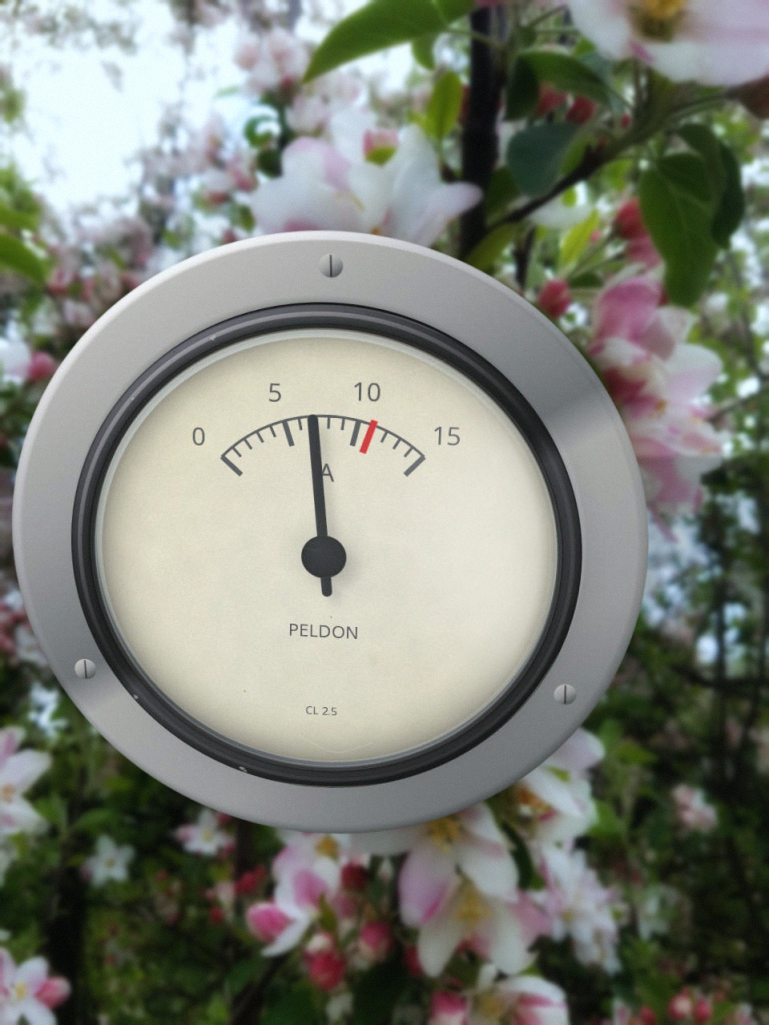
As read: value=7 unit=A
